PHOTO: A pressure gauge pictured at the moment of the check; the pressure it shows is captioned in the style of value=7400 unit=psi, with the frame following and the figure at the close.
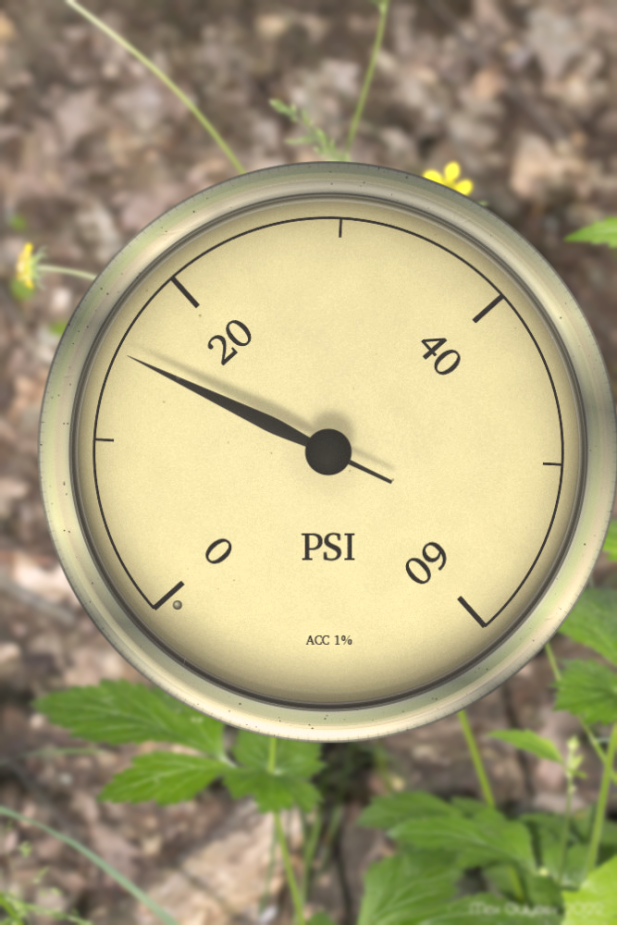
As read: value=15 unit=psi
